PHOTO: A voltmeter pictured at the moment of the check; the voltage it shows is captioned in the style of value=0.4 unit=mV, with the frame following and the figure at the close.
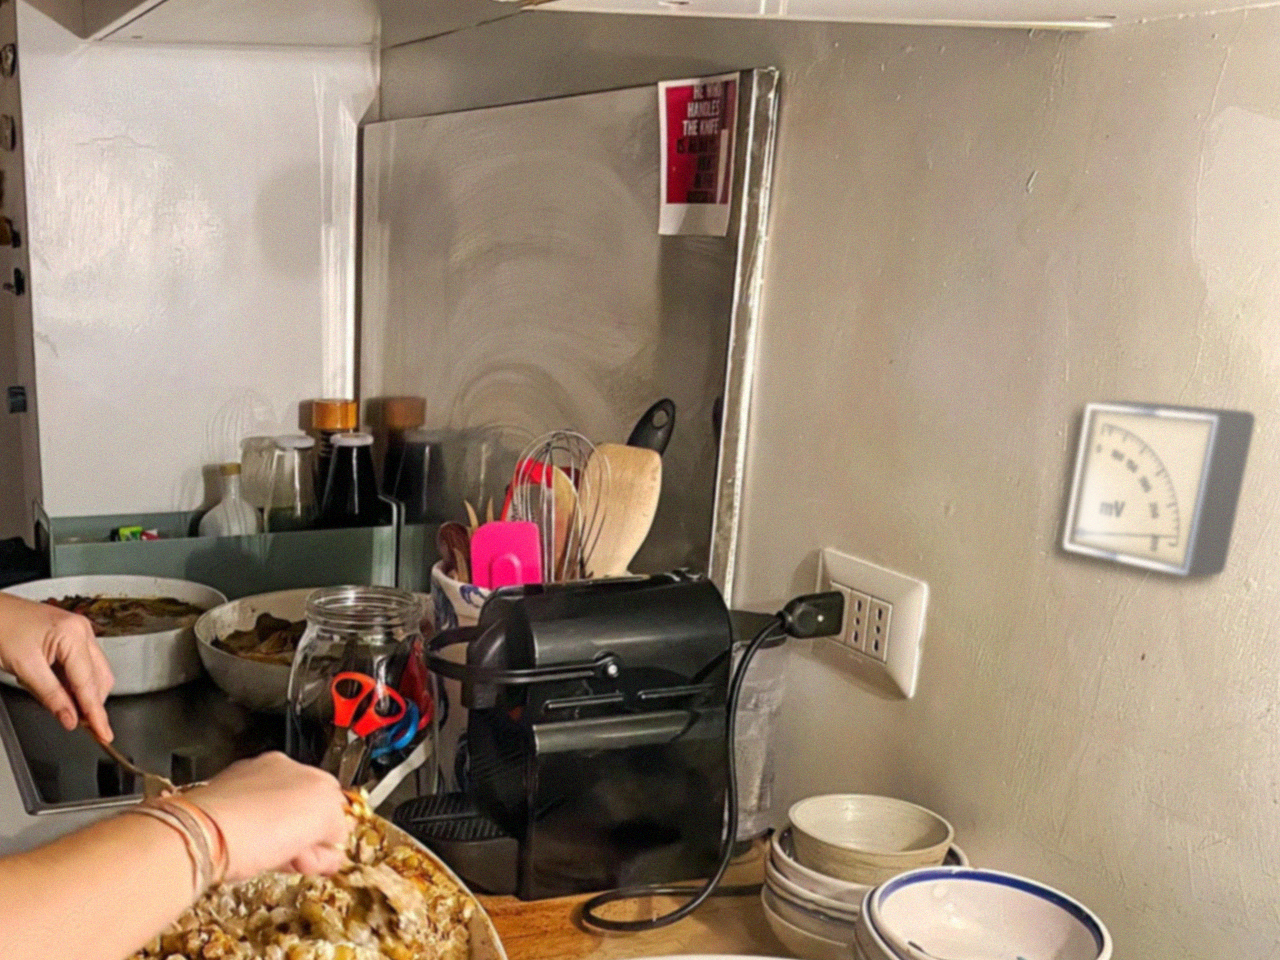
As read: value=290 unit=mV
